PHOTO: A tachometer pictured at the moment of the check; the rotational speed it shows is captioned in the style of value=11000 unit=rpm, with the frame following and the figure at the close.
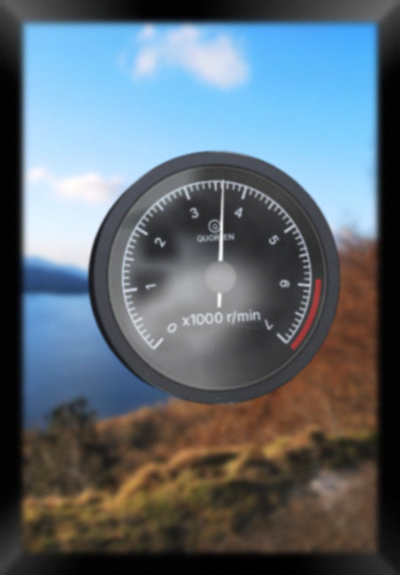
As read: value=3600 unit=rpm
